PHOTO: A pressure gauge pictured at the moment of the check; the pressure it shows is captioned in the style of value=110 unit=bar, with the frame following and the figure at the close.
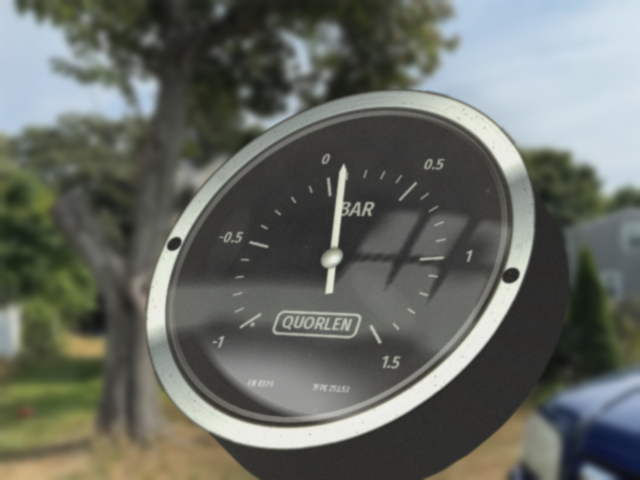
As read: value=0.1 unit=bar
